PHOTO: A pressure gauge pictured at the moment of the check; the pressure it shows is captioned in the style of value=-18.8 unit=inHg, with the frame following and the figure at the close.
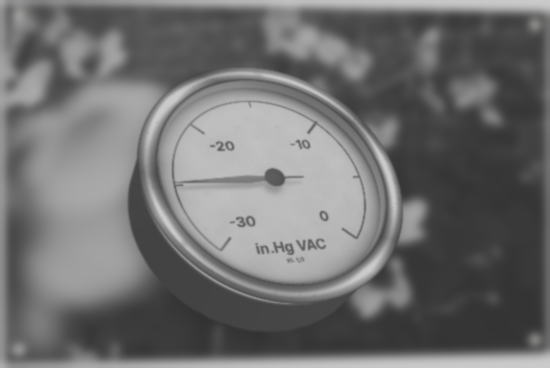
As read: value=-25 unit=inHg
